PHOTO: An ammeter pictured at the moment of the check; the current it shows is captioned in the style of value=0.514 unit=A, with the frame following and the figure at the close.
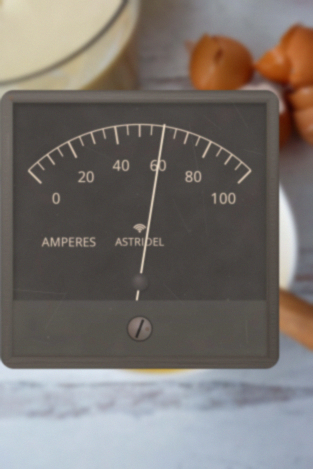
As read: value=60 unit=A
